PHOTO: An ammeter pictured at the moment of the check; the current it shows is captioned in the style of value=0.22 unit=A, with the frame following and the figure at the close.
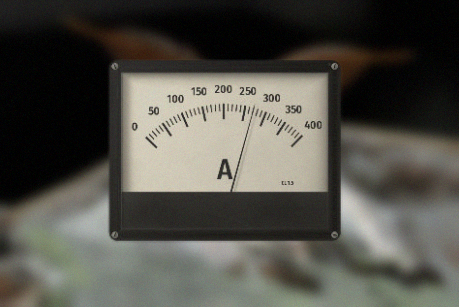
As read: value=270 unit=A
